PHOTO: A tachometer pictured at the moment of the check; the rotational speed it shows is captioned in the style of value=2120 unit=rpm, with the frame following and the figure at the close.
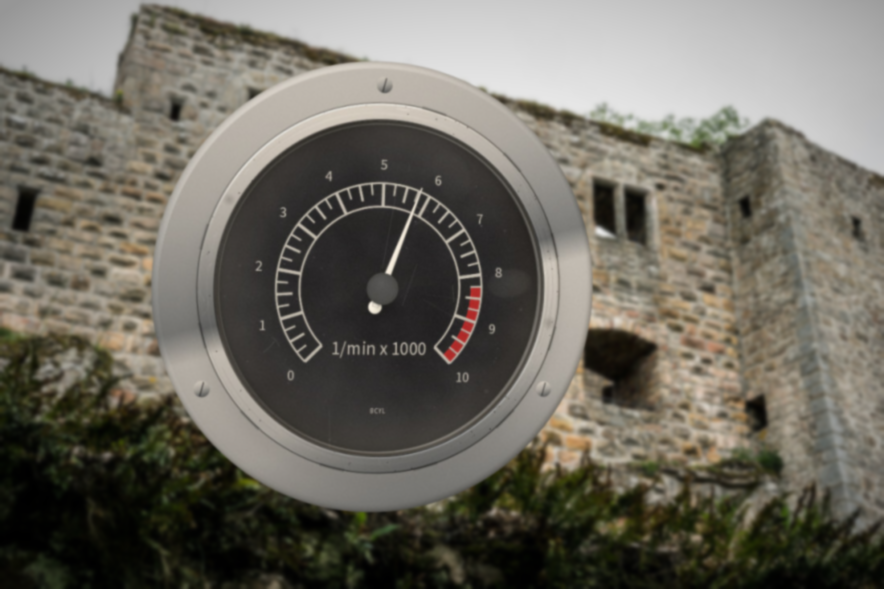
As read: value=5750 unit=rpm
